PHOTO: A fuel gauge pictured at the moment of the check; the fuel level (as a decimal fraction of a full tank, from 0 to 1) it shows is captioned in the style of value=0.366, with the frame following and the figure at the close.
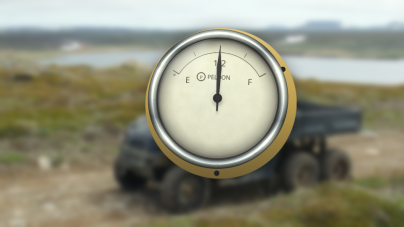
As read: value=0.5
